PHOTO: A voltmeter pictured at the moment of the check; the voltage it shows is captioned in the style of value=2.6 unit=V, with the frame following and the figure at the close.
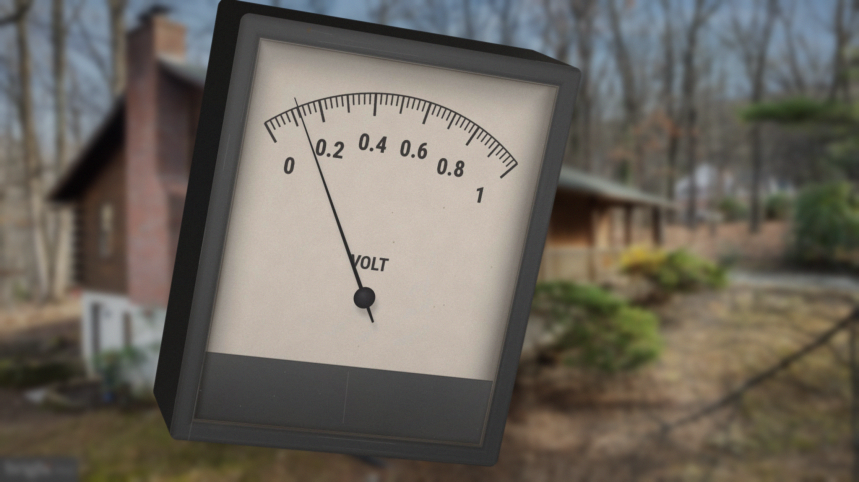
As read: value=0.12 unit=V
